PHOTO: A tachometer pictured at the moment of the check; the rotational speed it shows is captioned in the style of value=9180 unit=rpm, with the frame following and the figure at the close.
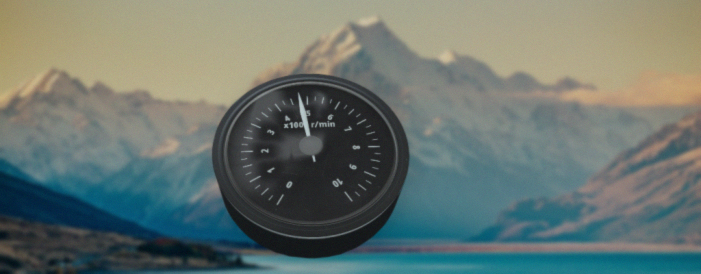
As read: value=4750 unit=rpm
